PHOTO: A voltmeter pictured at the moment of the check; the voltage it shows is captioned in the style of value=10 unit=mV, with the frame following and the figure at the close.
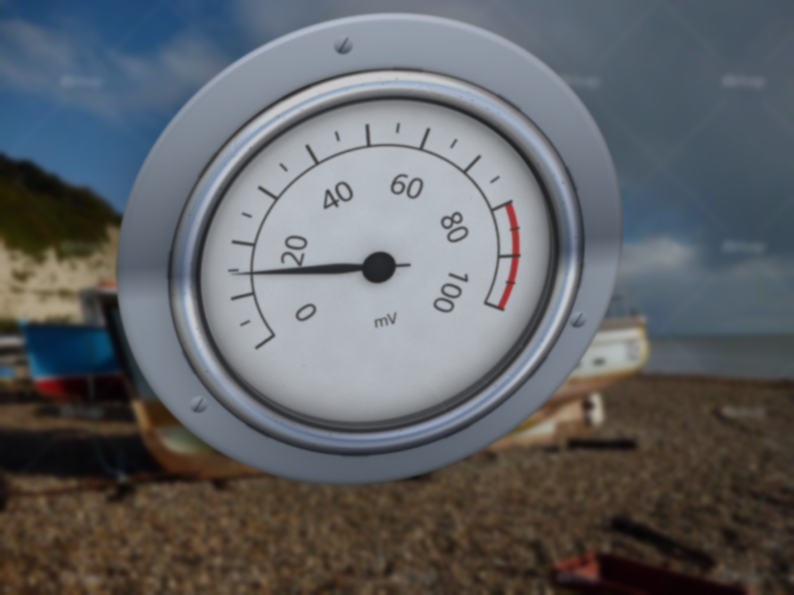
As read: value=15 unit=mV
